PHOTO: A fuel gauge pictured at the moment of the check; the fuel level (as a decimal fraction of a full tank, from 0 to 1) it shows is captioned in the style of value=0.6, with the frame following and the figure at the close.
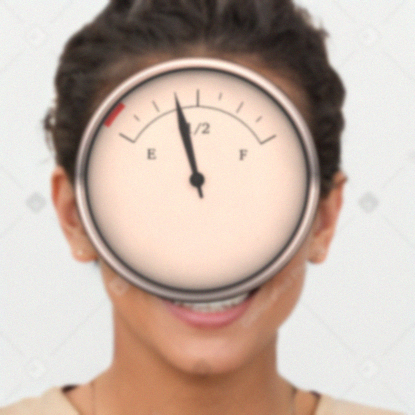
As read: value=0.375
